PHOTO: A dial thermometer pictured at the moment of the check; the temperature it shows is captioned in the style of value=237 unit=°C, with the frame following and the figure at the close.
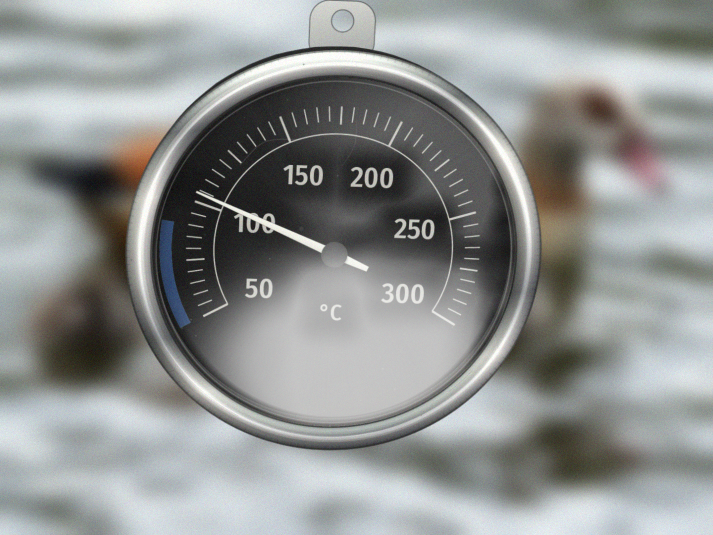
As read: value=105 unit=°C
